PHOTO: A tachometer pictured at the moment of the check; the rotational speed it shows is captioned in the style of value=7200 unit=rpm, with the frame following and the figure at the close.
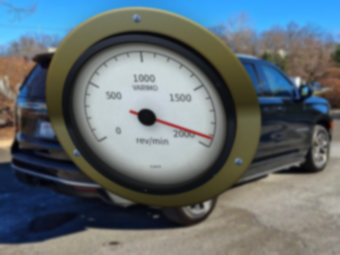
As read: value=1900 unit=rpm
